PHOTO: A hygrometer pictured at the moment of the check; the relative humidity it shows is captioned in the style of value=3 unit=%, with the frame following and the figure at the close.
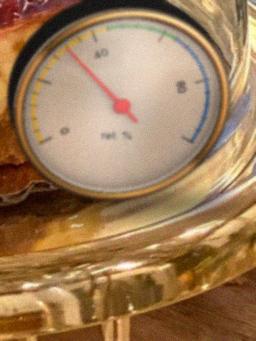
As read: value=32 unit=%
